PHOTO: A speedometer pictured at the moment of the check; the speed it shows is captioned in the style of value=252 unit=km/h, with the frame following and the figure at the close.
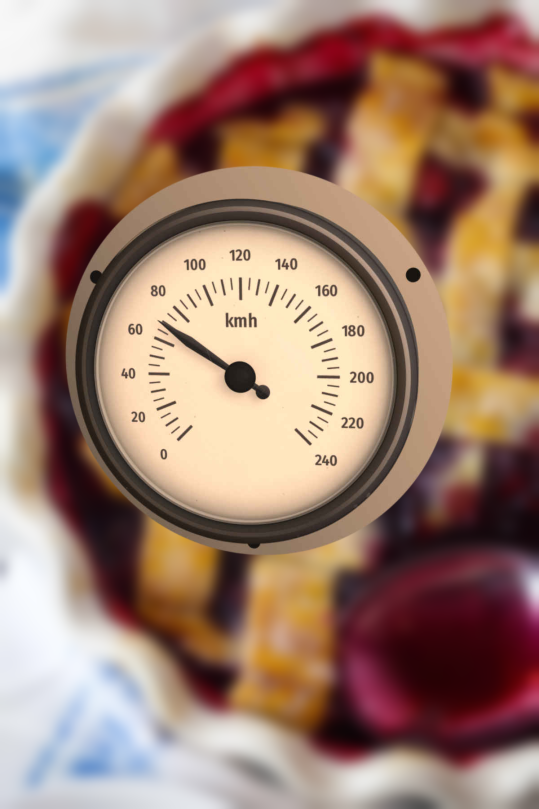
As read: value=70 unit=km/h
